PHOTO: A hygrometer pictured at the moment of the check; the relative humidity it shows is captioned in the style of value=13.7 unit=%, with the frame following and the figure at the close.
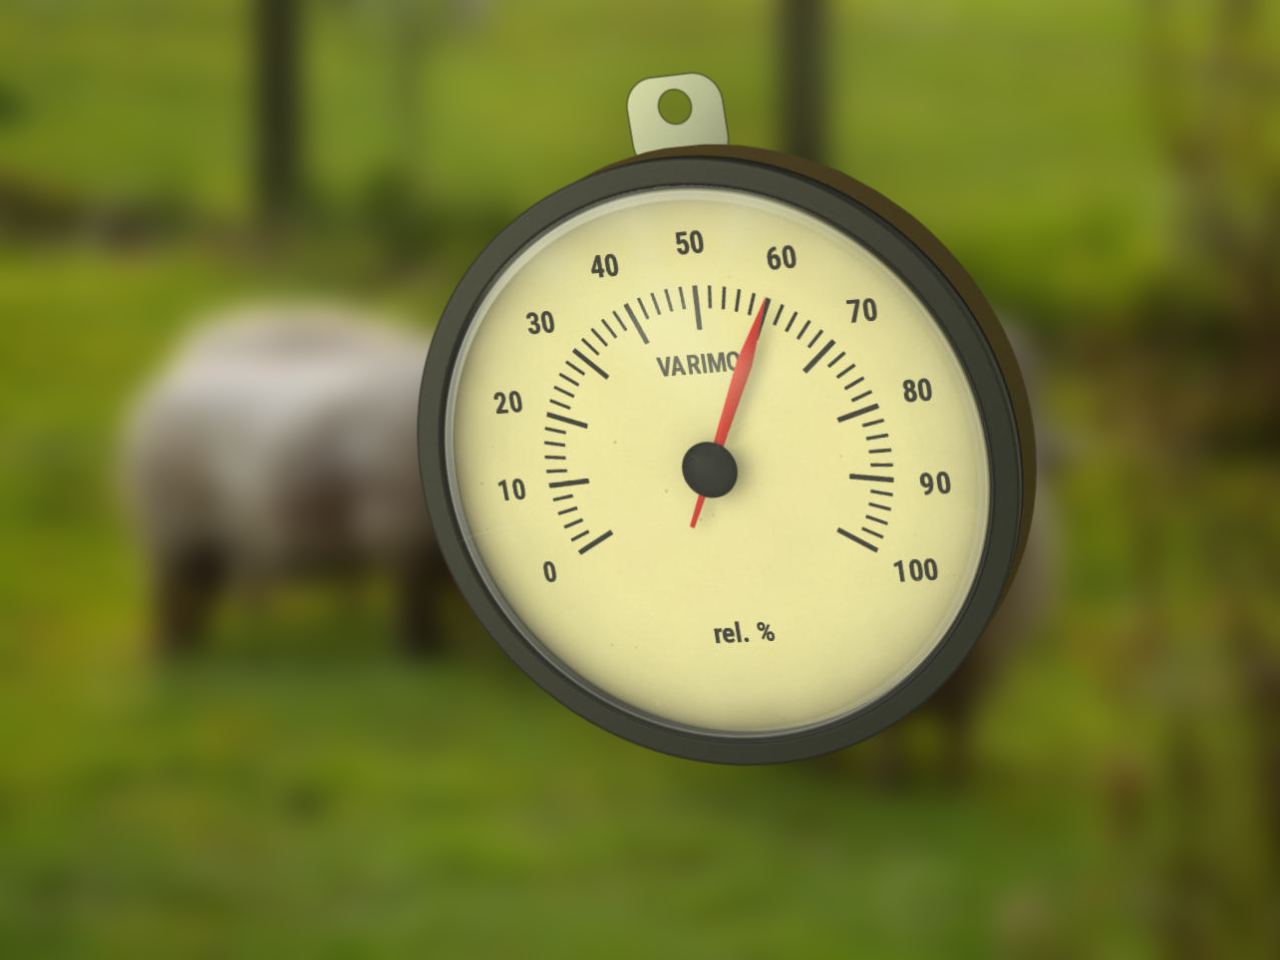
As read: value=60 unit=%
